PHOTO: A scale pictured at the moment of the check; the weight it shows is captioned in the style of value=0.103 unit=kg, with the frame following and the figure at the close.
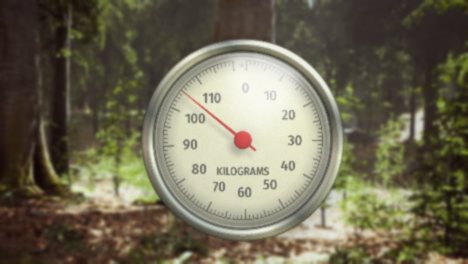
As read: value=105 unit=kg
